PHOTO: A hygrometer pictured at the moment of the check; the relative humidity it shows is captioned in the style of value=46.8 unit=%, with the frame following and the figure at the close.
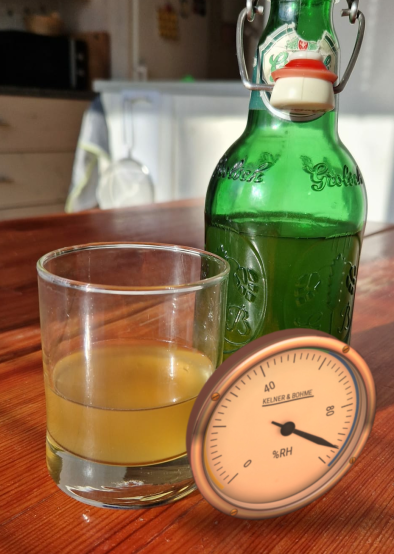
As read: value=94 unit=%
